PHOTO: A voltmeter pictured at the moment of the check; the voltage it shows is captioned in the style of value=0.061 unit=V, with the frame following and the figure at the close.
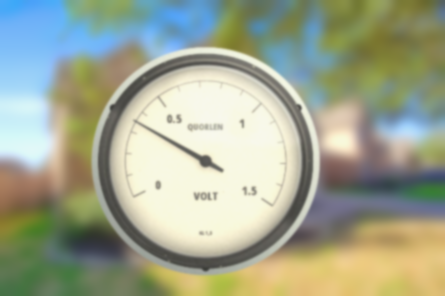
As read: value=0.35 unit=V
